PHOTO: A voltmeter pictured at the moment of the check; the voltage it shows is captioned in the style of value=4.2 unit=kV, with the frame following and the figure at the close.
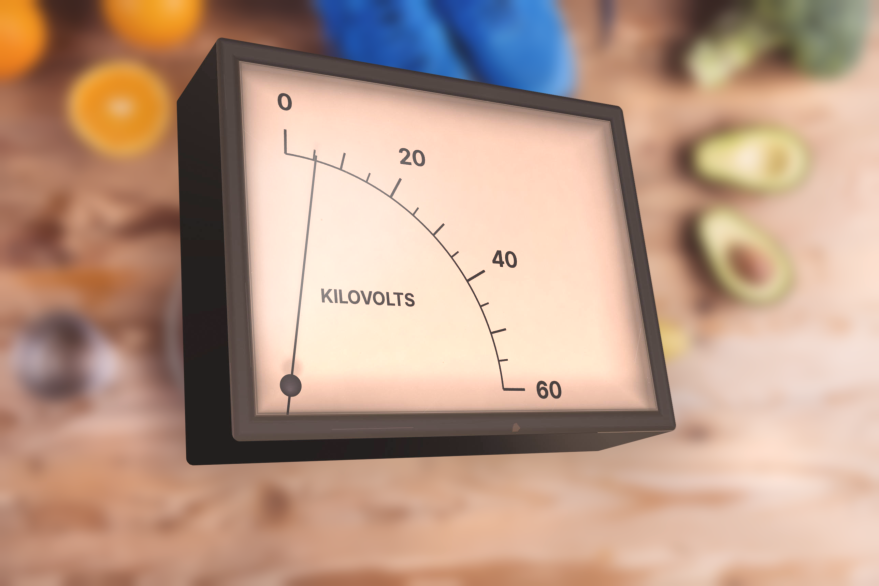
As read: value=5 unit=kV
